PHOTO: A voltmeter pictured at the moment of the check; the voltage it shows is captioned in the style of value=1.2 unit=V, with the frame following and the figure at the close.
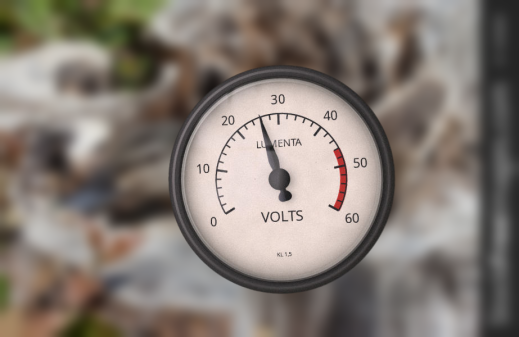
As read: value=26 unit=V
